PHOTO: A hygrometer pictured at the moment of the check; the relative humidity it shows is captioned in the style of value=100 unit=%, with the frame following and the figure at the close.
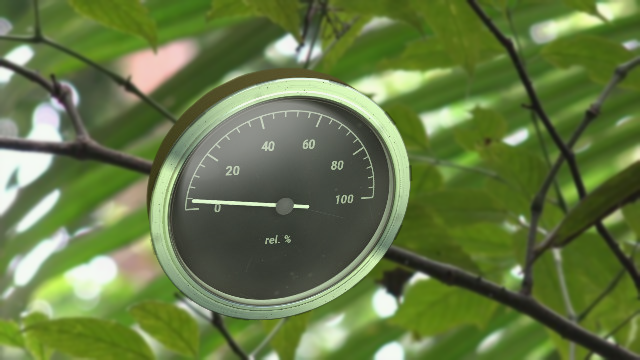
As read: value=4 unit=%
